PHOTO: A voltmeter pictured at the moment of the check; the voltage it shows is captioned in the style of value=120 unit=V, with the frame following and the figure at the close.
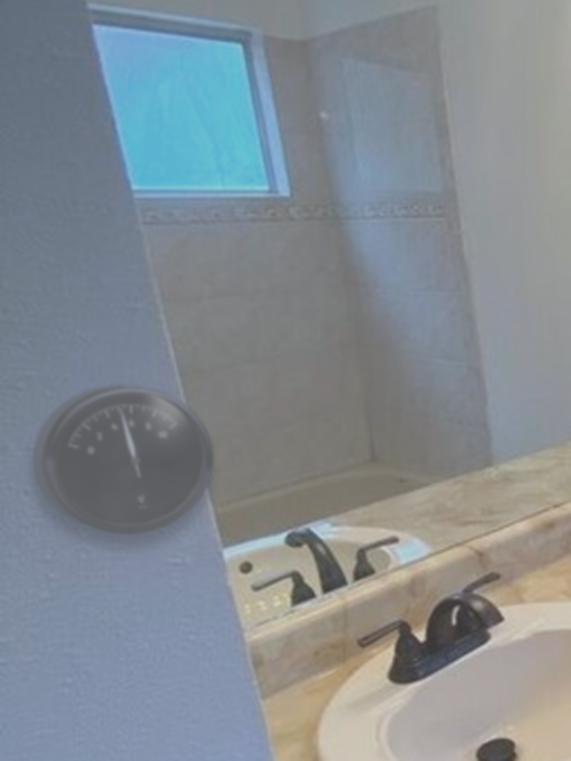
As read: value=5 unit=V
